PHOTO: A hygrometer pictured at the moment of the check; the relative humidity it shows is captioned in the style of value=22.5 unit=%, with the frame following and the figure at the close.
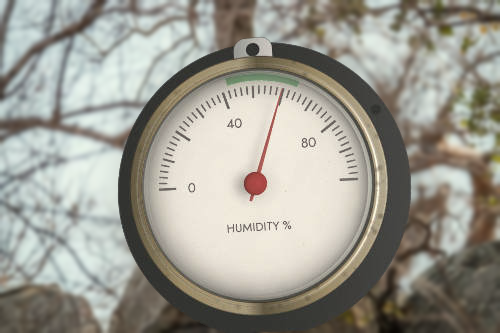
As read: value=60 unit=%
